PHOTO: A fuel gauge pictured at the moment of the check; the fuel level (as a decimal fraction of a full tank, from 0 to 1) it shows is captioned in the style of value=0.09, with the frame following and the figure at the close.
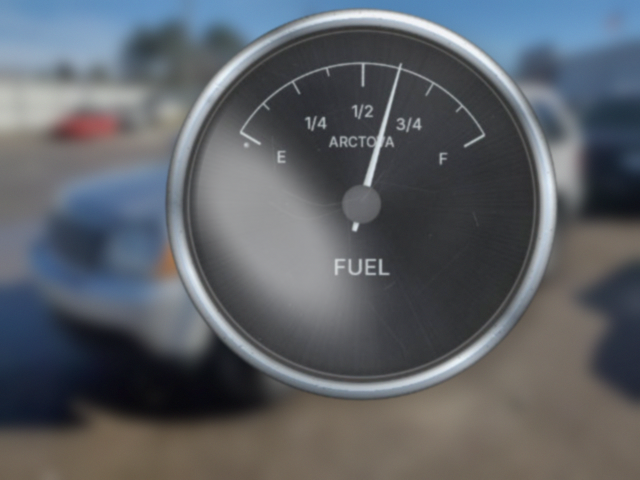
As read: value=0.625
